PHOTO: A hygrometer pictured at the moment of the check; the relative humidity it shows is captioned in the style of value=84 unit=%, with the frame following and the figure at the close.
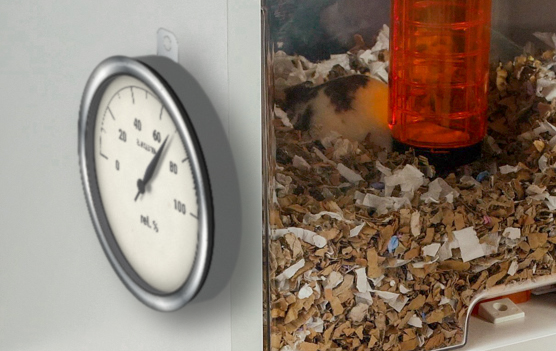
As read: value=70 unit=%
